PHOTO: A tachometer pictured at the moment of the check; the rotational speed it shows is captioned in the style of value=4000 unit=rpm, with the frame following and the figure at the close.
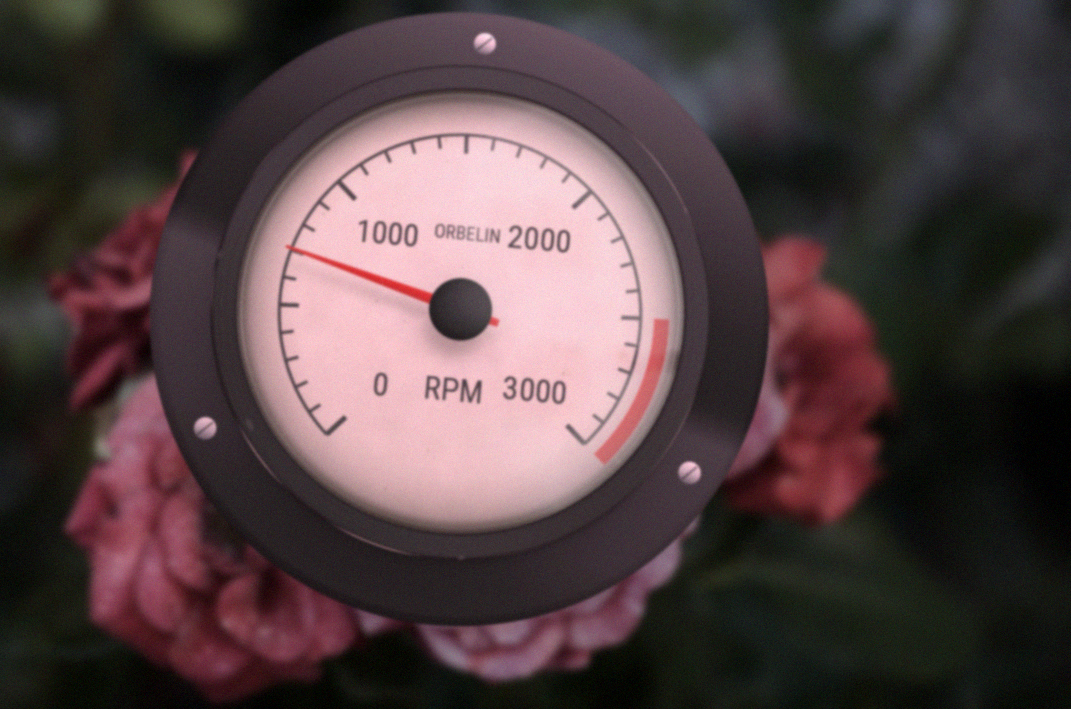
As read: value=700 unit=rpm
